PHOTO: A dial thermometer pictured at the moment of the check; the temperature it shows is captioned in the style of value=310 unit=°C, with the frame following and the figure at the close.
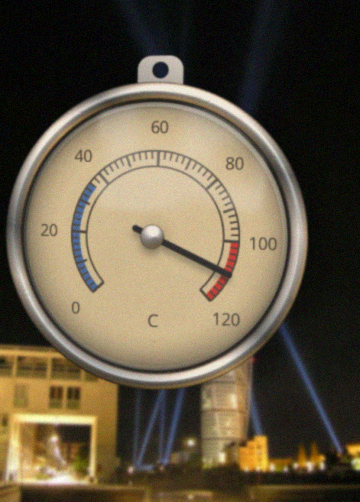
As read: value=110 unit=°C
